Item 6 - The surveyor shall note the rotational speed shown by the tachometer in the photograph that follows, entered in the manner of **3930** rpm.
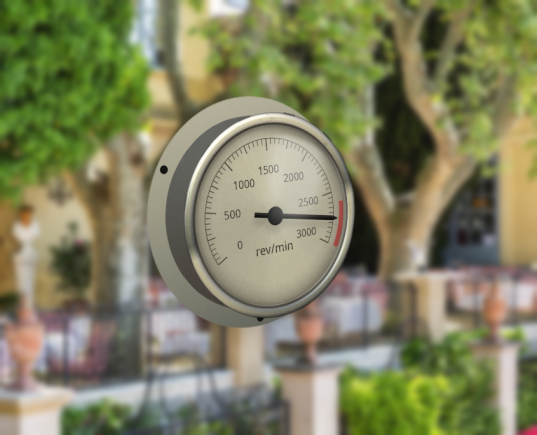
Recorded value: **2750** rpm
